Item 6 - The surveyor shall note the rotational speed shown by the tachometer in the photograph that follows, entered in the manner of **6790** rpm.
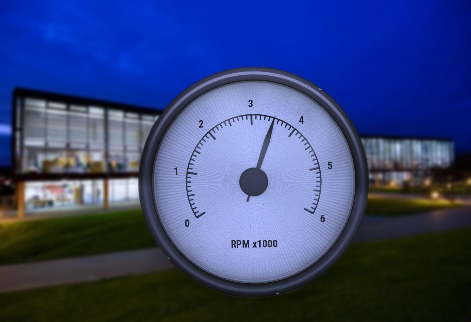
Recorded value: **3500** rpm
